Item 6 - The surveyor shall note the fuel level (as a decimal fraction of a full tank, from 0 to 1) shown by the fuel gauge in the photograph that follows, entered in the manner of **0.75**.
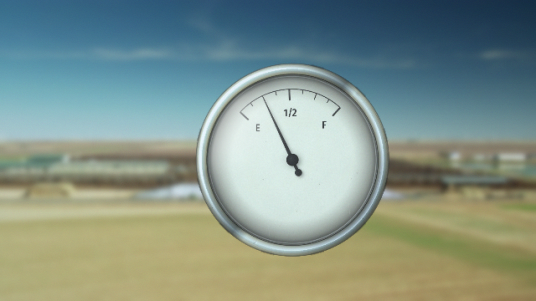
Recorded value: **0.25**
